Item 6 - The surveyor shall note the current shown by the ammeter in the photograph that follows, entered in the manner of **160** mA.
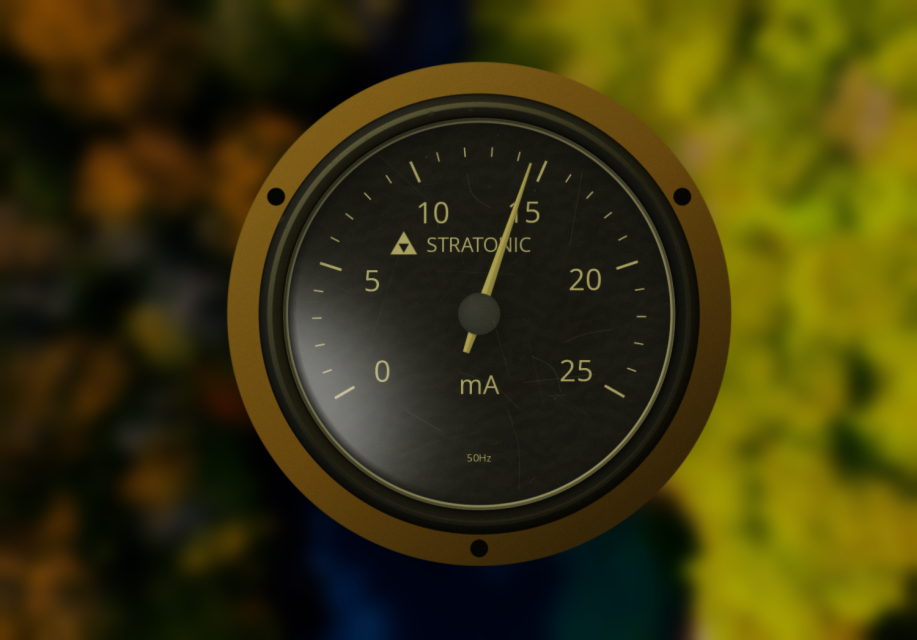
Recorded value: **14.5** mA
